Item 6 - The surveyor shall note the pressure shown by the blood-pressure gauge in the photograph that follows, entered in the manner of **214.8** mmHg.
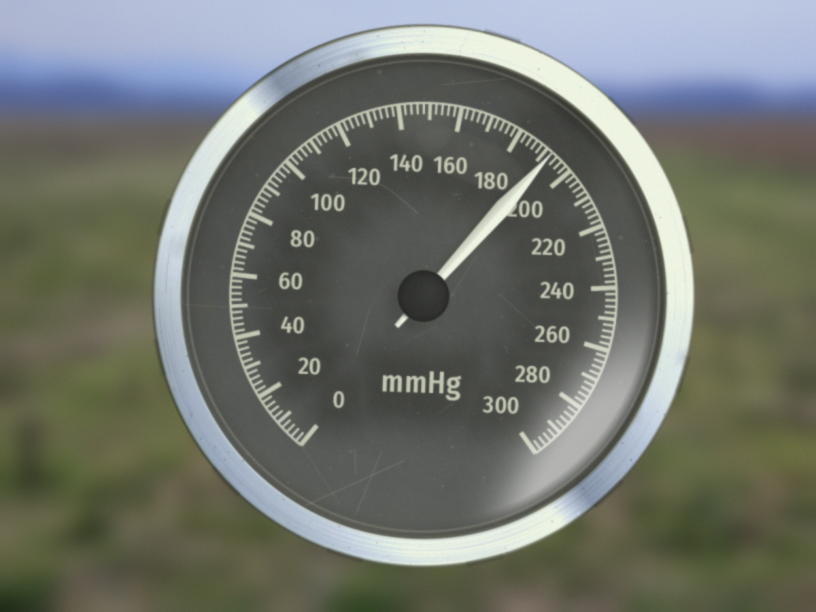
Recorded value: **192** mmHg
